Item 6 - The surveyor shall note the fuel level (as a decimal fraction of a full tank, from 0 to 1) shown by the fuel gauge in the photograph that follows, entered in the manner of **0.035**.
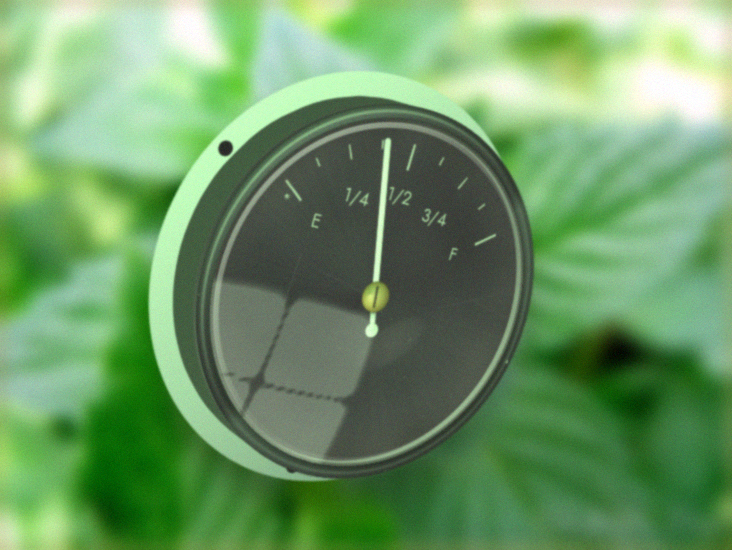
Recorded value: **0.375**
